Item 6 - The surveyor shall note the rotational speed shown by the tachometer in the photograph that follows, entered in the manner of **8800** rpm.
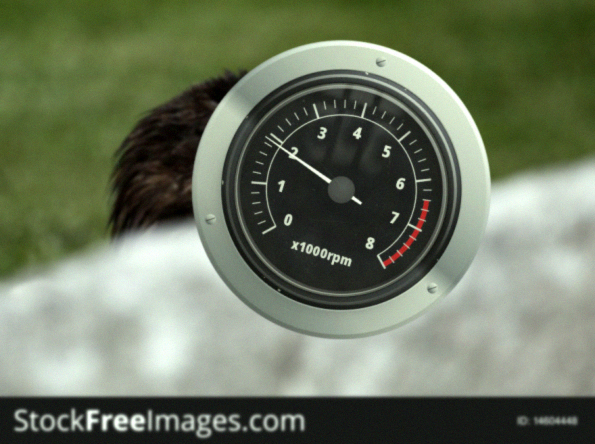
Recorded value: **1900** rpm
